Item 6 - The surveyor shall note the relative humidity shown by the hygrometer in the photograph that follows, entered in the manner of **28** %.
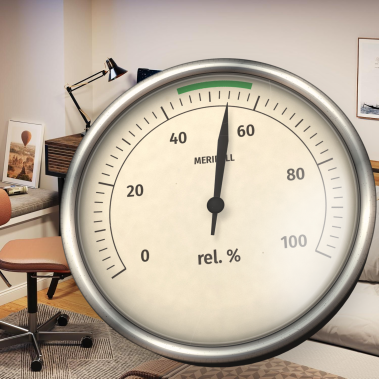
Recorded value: **54** %
